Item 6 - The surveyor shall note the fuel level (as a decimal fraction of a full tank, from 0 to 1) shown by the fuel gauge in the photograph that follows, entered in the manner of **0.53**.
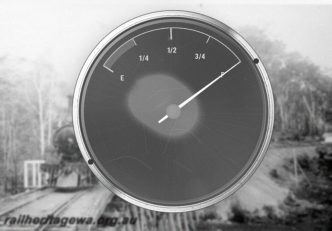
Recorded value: **1**
